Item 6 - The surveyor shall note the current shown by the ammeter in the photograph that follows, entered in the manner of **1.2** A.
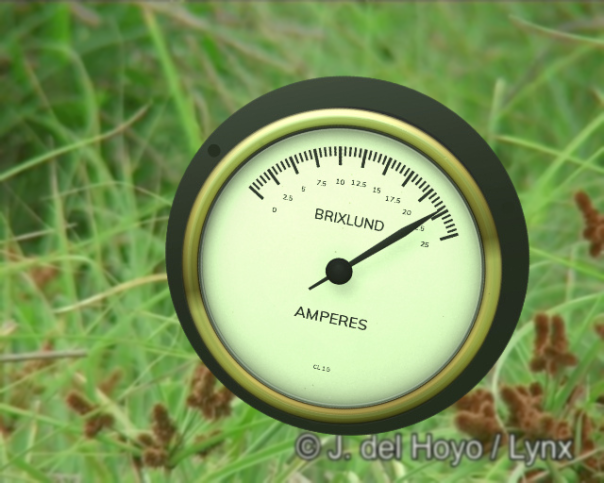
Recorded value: **22** A
